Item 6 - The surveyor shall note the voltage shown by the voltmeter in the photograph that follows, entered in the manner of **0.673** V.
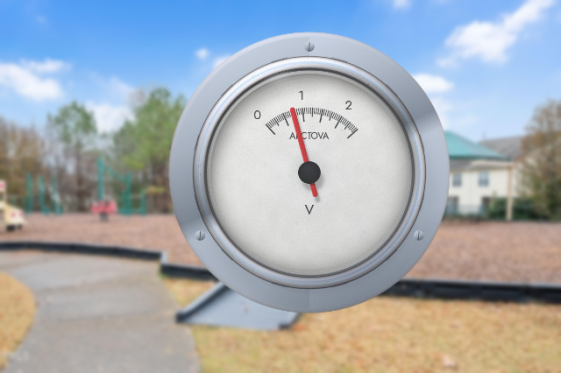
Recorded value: **0.75** V
